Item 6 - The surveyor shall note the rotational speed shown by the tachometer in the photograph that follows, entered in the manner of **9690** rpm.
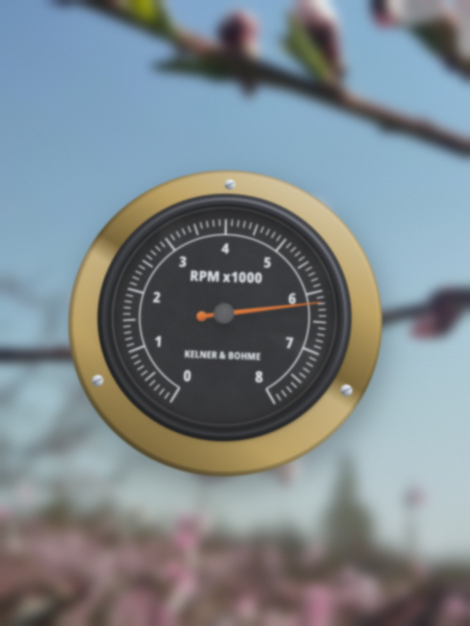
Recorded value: **6200** rpm
